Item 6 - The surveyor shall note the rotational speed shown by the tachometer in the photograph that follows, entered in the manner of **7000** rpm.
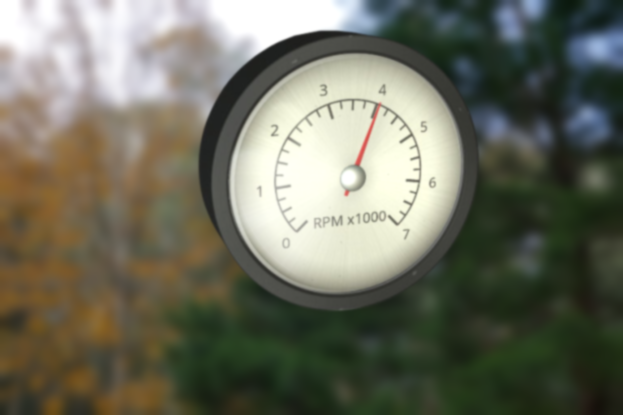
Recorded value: **4000** rpm
